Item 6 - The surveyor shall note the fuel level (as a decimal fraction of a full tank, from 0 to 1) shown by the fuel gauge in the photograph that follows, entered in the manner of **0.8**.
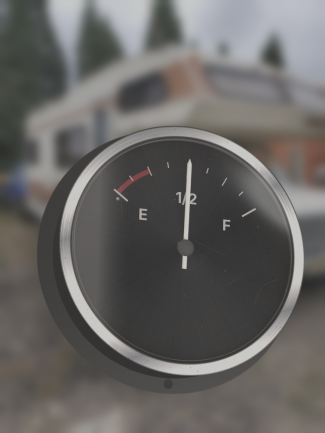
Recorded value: **0.5**
